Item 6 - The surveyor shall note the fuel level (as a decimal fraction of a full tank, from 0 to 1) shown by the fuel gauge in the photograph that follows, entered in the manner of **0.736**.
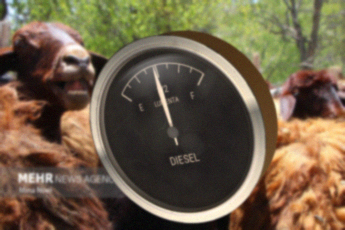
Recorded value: **0.5**
